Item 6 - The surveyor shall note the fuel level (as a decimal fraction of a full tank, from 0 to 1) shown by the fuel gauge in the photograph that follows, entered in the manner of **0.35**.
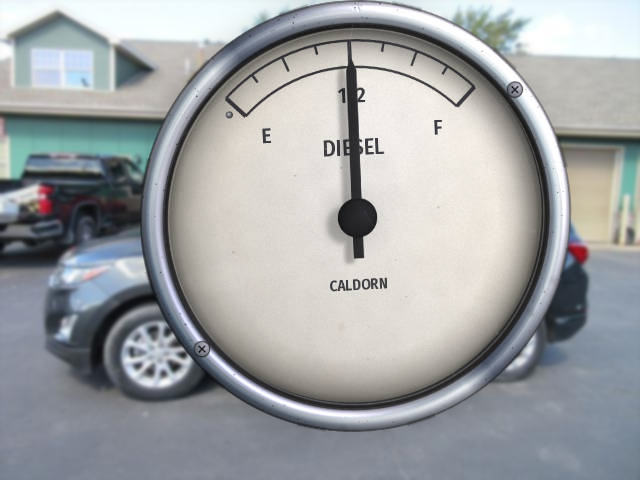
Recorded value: **0.5**
